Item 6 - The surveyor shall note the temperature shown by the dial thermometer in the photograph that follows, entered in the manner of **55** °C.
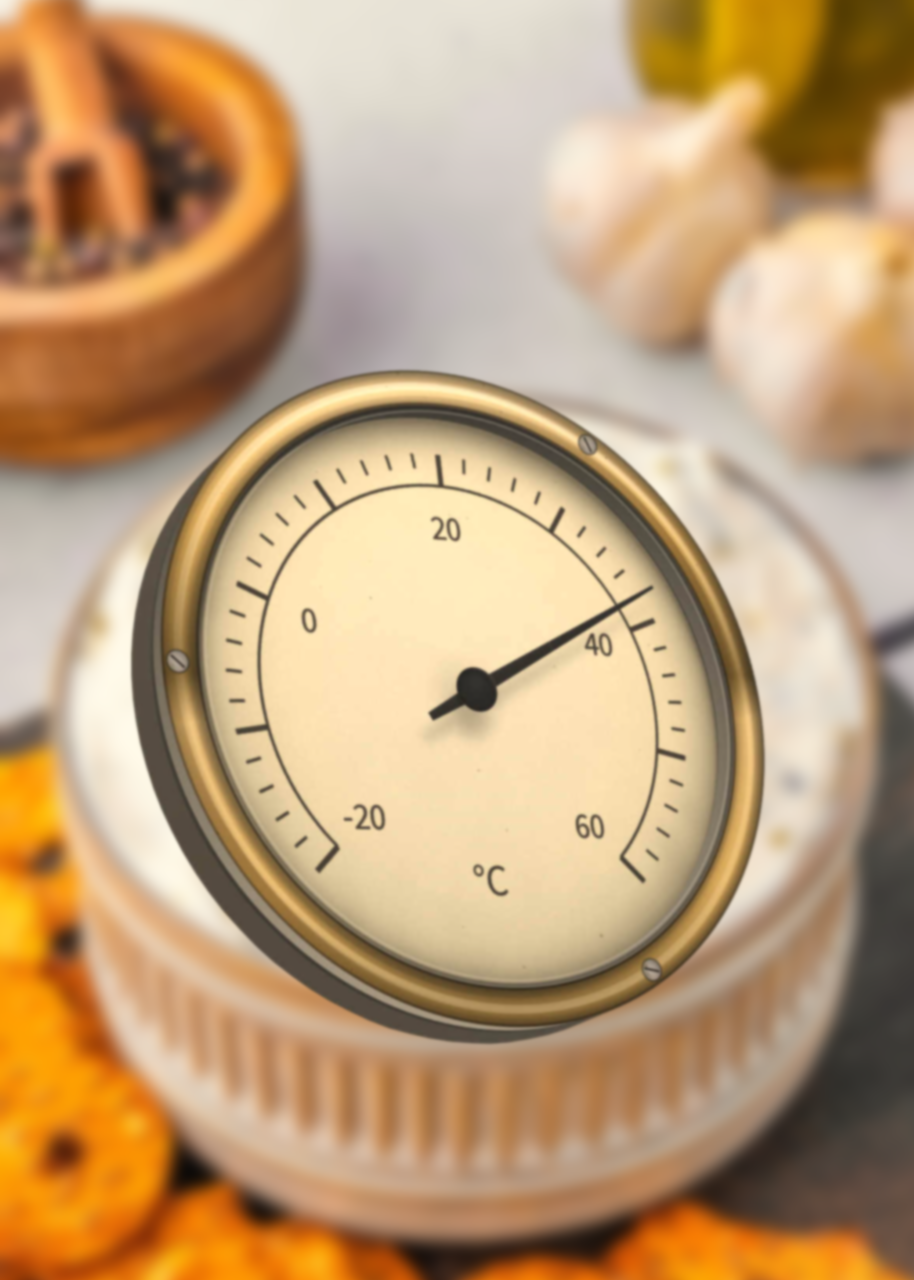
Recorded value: **38** °C
